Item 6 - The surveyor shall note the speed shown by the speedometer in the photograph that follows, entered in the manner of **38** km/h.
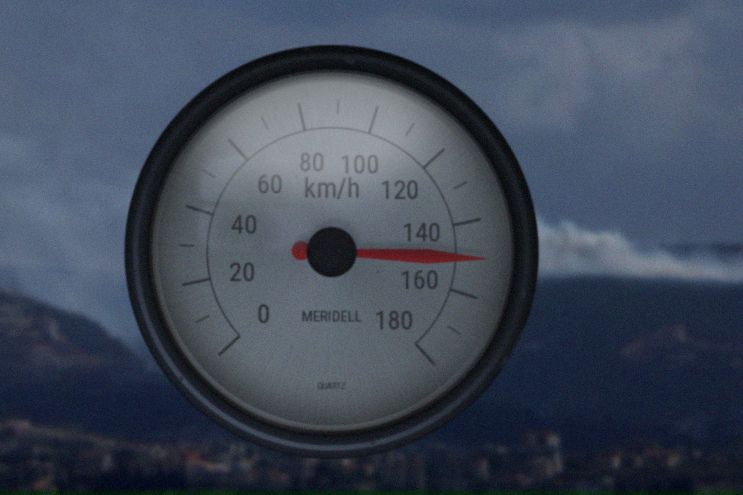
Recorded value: **150** km/h
